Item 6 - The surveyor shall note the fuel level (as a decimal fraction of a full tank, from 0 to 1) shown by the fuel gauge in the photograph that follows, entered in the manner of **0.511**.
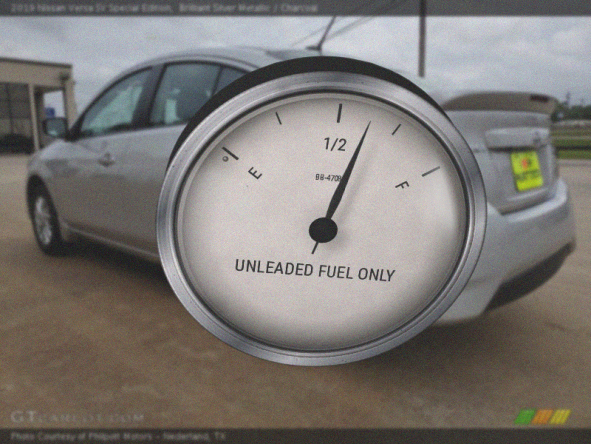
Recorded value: **0.625**
